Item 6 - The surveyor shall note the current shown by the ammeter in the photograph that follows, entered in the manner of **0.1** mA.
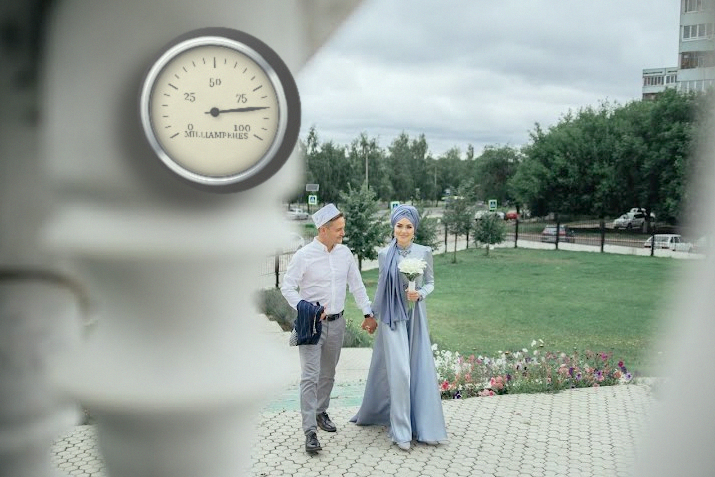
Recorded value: **85** mA
